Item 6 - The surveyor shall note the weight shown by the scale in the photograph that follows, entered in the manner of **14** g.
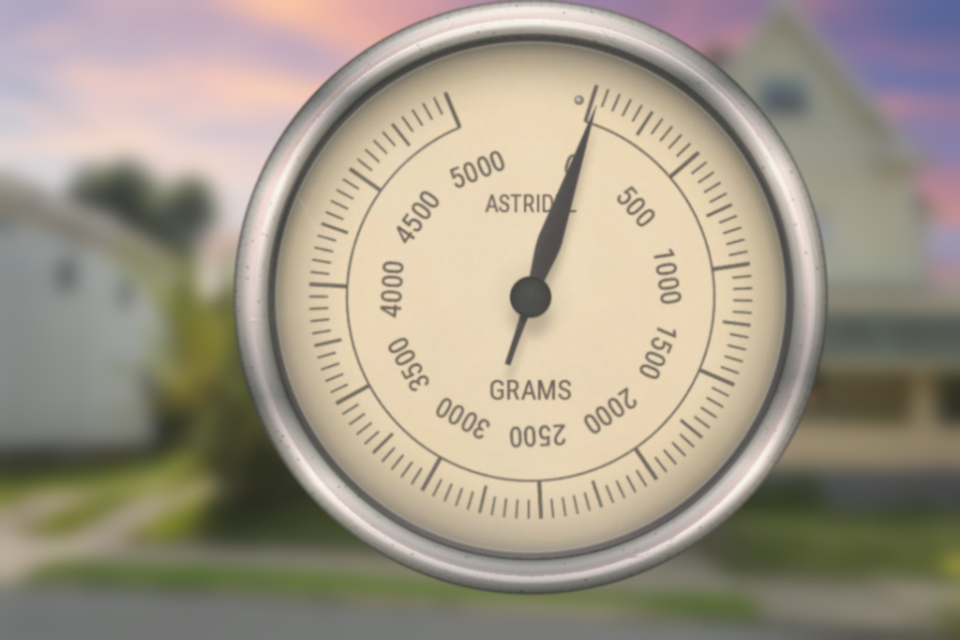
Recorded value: **25** g
